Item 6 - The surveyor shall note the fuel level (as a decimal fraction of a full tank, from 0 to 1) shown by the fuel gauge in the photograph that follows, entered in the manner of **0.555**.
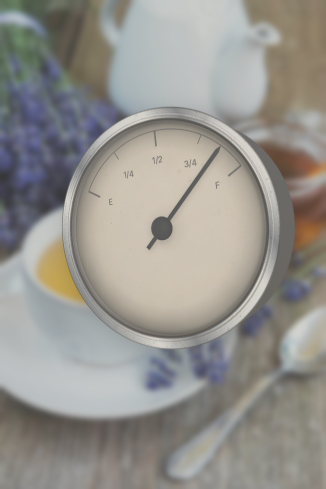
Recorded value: **0.875**
